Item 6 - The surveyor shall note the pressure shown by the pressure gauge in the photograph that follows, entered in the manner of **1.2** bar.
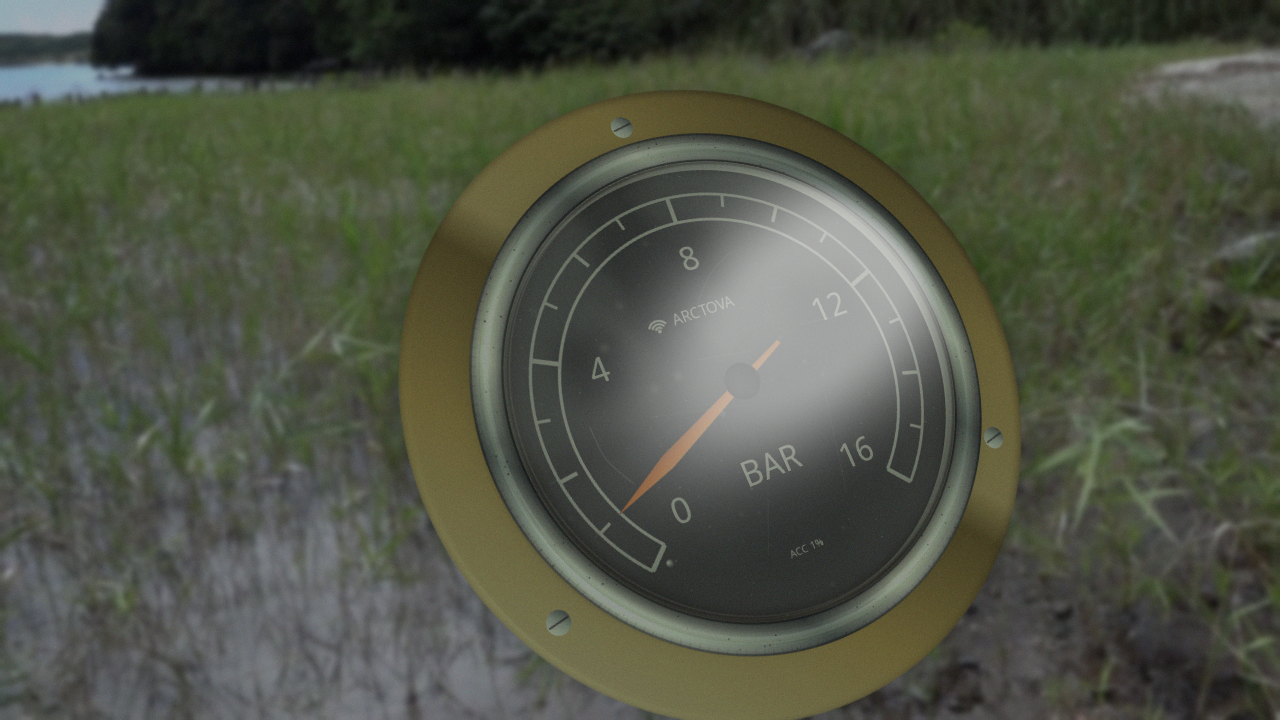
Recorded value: **1** bar
